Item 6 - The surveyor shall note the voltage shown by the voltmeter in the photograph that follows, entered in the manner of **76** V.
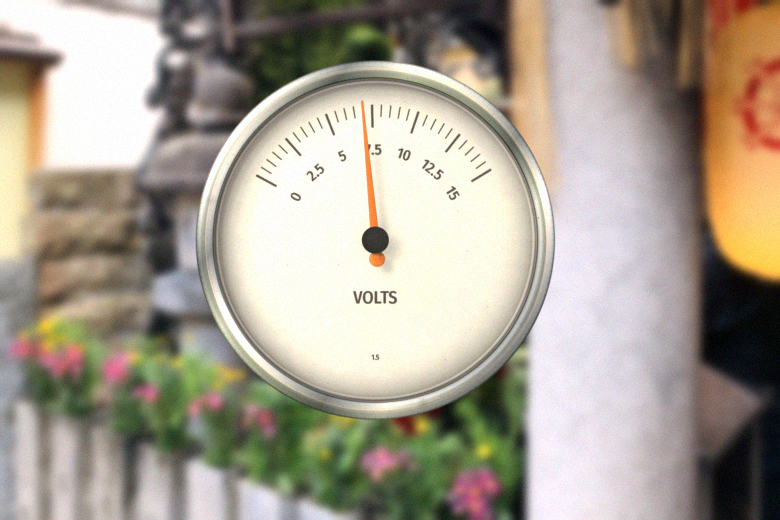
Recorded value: **7** V
